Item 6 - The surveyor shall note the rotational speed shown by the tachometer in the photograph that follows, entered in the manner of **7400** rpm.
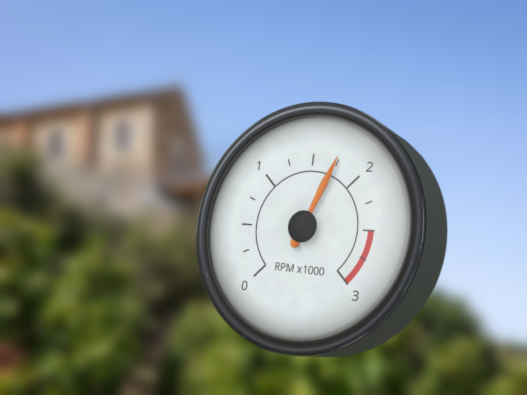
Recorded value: **1750** rpm
